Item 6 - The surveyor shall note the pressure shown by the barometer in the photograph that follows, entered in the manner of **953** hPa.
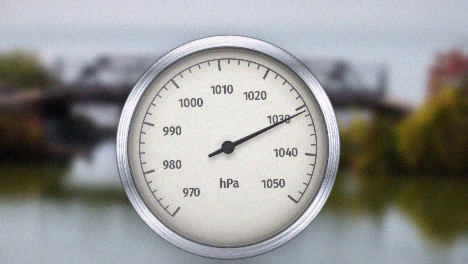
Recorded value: **1031** hPa
